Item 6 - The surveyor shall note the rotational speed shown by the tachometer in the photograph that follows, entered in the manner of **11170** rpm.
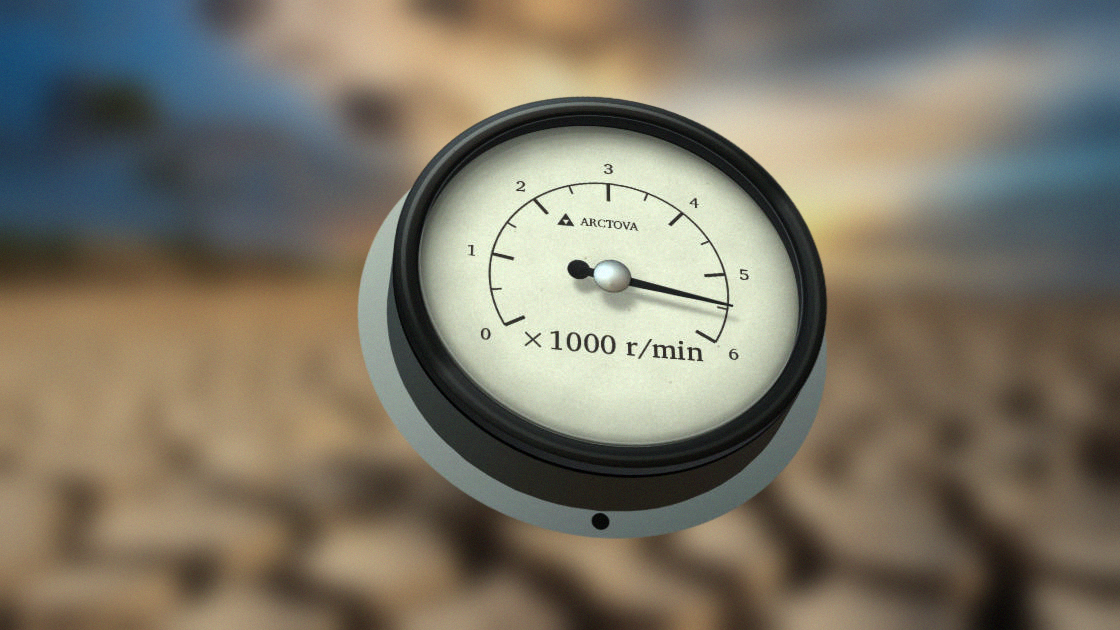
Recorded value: **5500** rpm
